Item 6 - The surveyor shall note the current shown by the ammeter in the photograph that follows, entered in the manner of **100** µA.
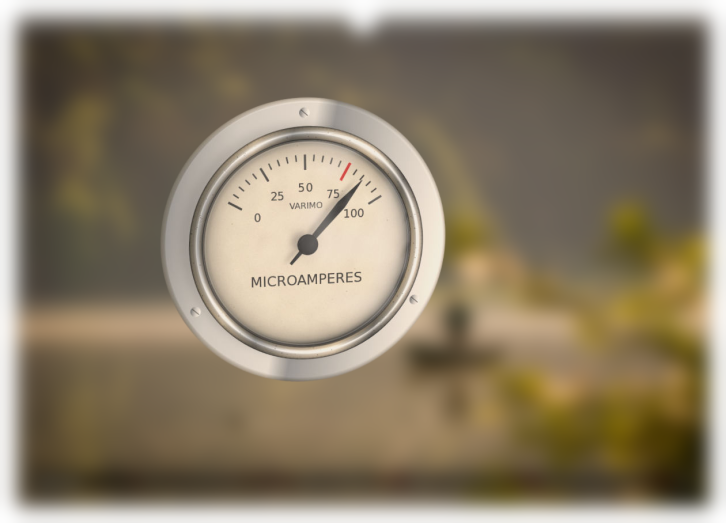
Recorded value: **85** µA
